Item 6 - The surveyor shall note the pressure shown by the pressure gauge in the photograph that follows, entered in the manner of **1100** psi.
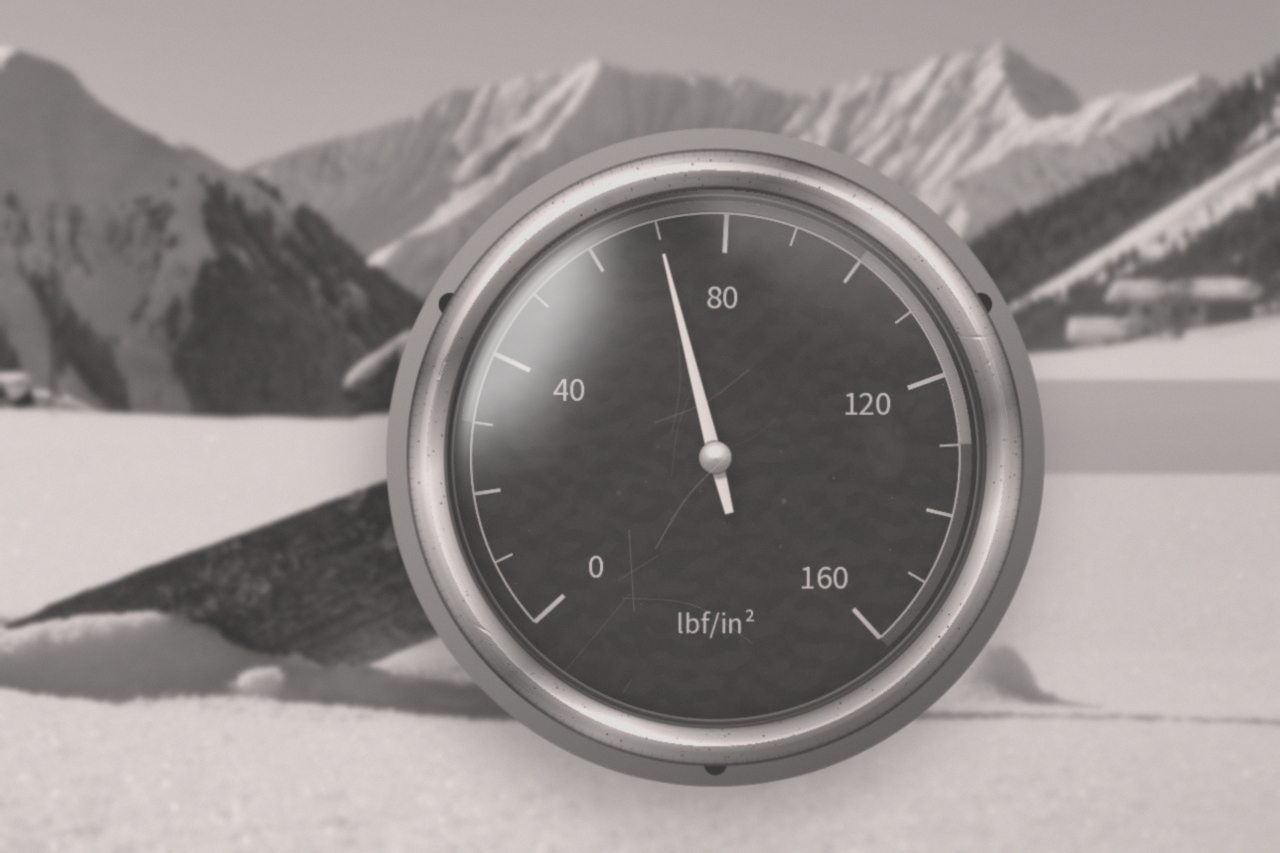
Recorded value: **70** psi
